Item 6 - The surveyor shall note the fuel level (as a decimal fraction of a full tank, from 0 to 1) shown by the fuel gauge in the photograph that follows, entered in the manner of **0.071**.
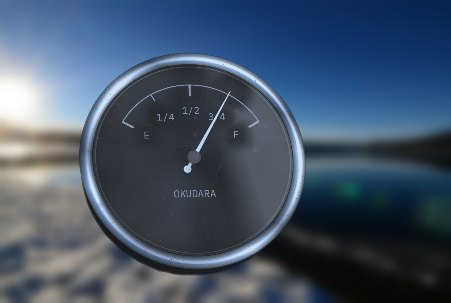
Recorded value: **0.75**
